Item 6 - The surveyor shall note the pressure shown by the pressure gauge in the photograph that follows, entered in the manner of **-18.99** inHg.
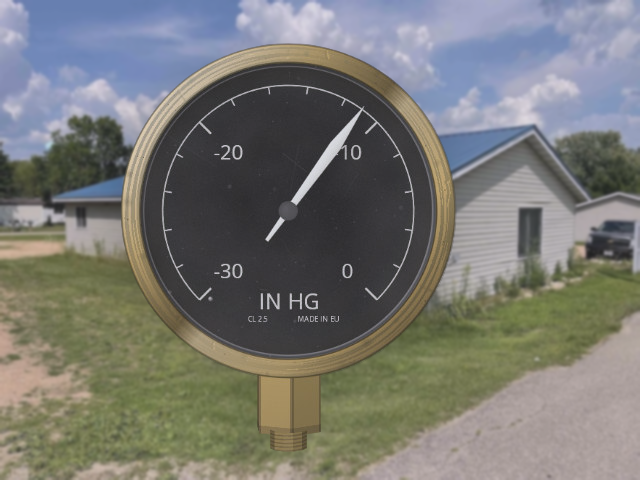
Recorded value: **-11** inHg
